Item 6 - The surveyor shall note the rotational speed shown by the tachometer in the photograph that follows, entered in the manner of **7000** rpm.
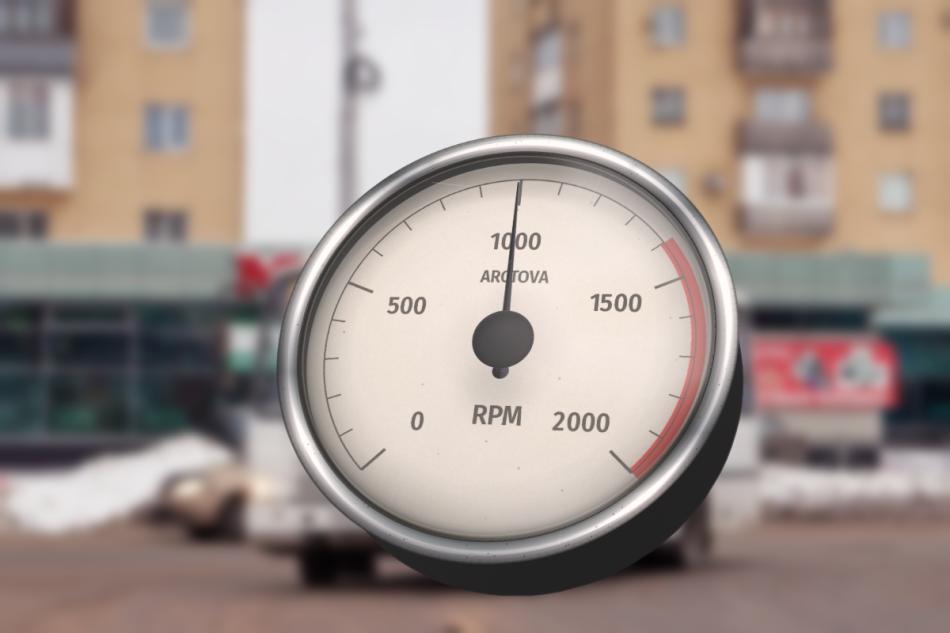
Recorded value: **1000** rpm
